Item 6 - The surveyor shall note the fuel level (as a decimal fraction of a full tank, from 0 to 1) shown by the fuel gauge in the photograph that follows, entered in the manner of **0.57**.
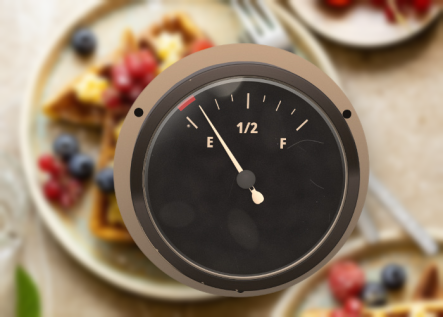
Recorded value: **0.125**
